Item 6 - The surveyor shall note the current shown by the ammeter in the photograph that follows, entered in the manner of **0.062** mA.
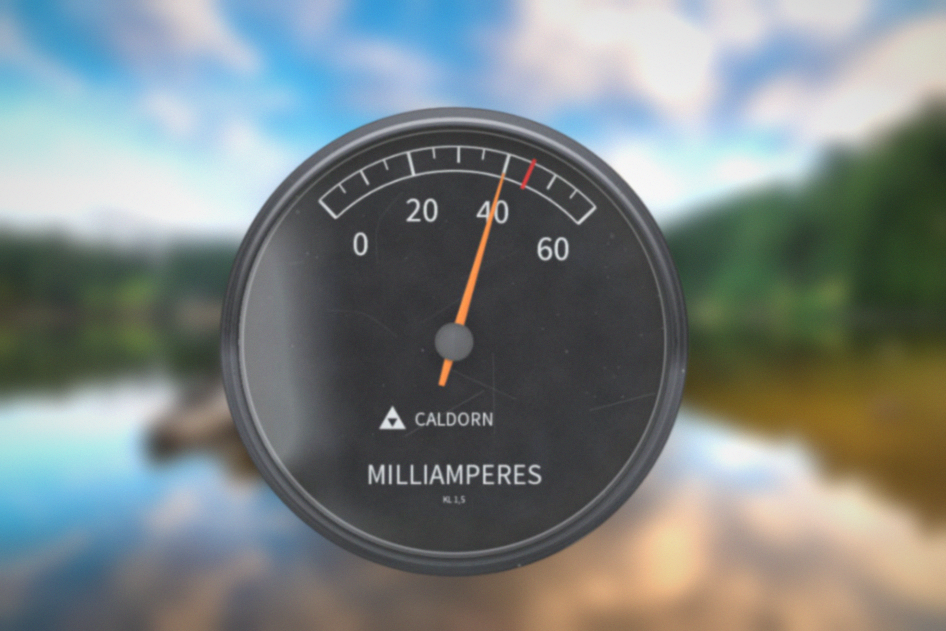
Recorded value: **40** mA
